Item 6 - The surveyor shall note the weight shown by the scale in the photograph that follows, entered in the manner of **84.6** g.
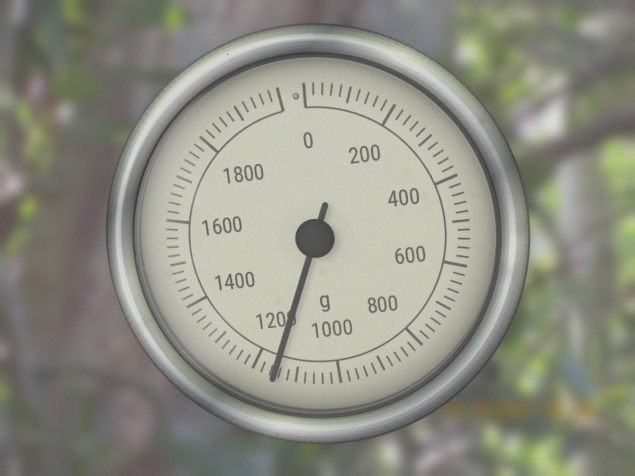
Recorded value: **1150** g
